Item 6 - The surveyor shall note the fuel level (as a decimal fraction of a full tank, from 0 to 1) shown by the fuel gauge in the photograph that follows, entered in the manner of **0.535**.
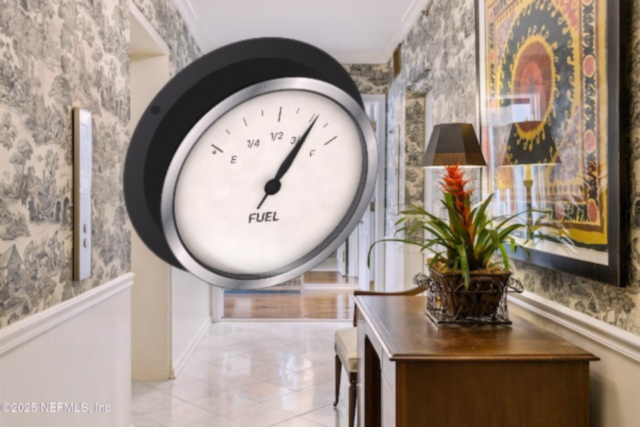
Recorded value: **0.75**
